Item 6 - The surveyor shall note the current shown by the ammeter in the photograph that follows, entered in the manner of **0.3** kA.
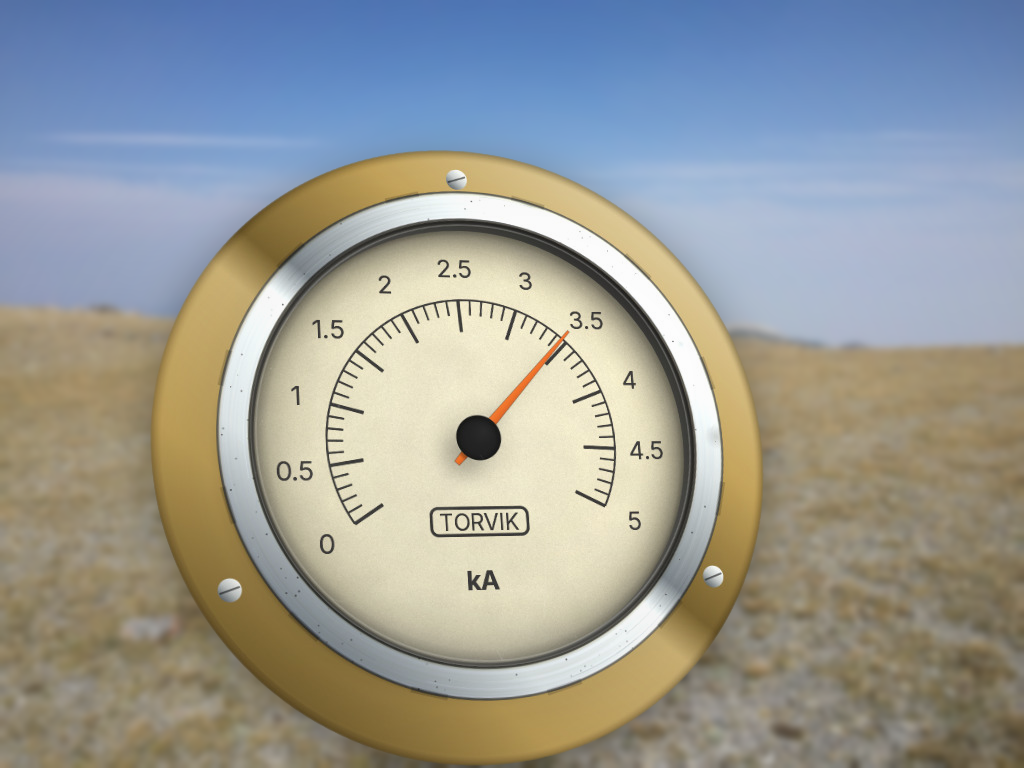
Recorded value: **3.45** kA
